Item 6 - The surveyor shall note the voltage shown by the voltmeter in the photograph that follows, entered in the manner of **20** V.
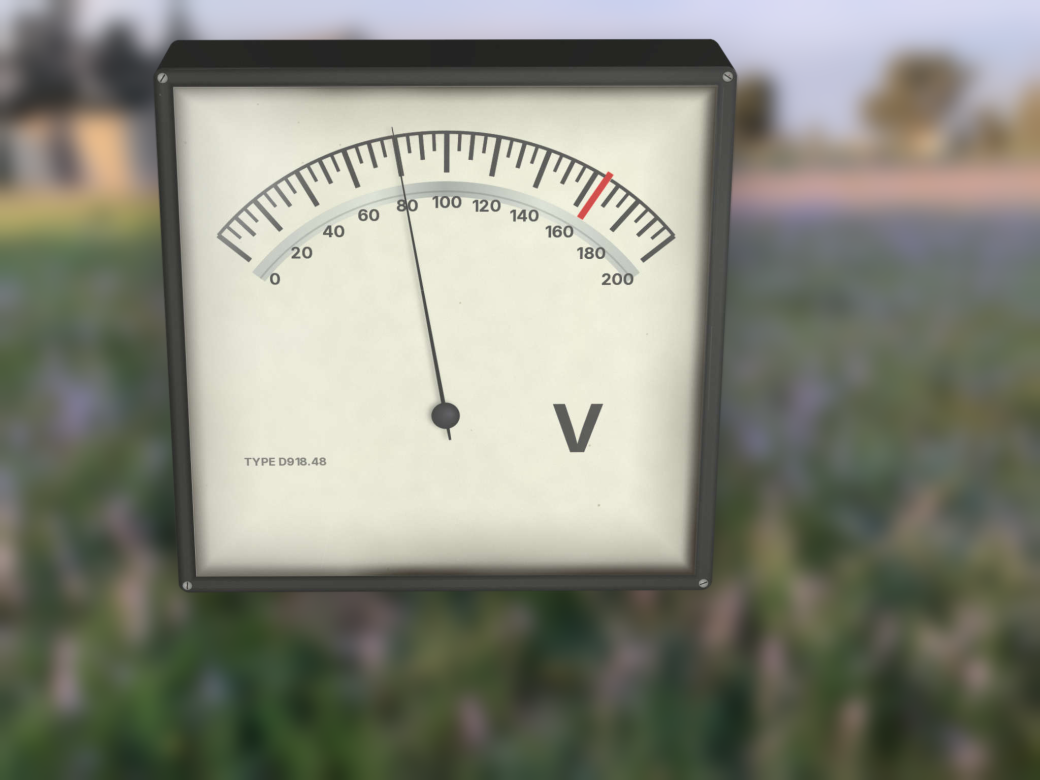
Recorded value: **80** V
